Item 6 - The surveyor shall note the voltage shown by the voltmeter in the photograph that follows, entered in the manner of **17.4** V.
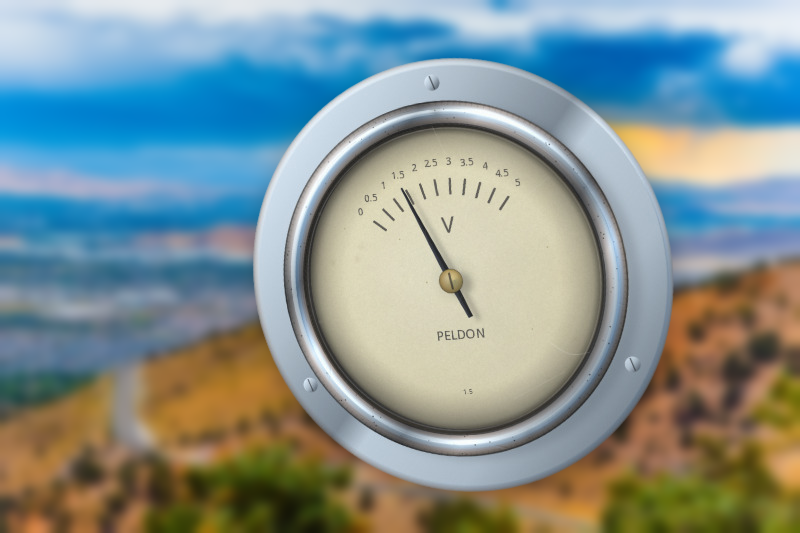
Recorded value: **1.5** V
